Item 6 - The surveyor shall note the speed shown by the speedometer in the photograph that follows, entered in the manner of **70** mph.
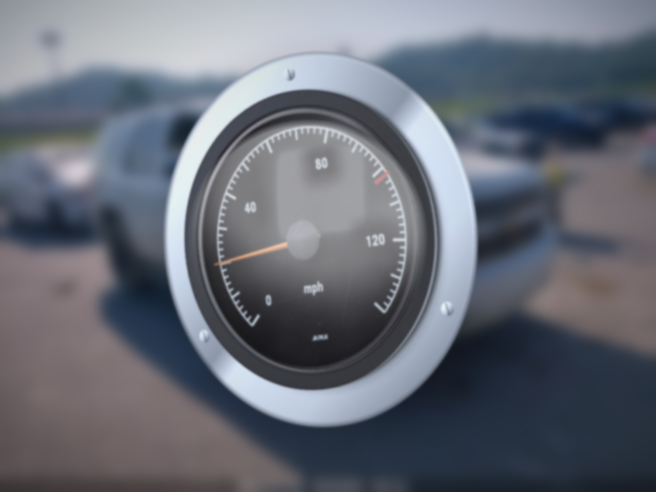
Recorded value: **20** mph
